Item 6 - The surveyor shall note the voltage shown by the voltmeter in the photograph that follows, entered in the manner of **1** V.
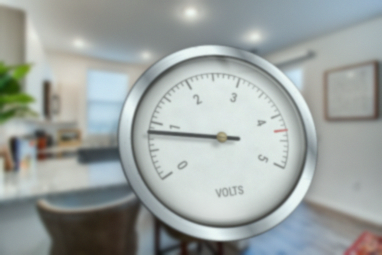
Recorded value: **0.8** V
